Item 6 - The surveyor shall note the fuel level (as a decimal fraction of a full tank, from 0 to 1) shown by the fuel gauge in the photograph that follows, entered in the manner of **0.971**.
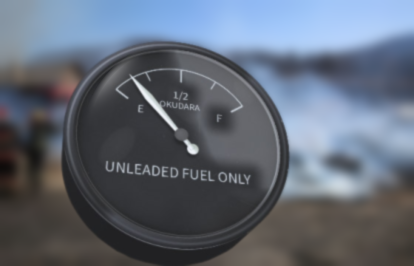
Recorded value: **0.125**
